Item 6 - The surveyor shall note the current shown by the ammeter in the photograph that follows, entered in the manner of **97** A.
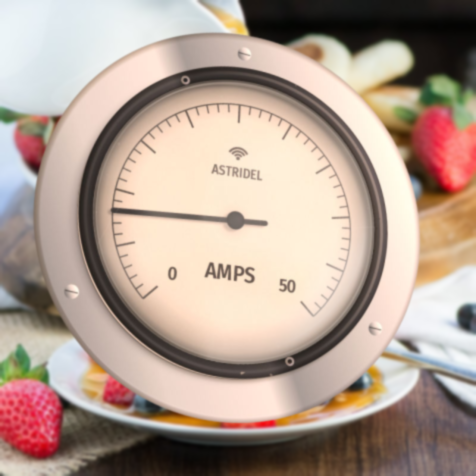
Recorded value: **8** A
